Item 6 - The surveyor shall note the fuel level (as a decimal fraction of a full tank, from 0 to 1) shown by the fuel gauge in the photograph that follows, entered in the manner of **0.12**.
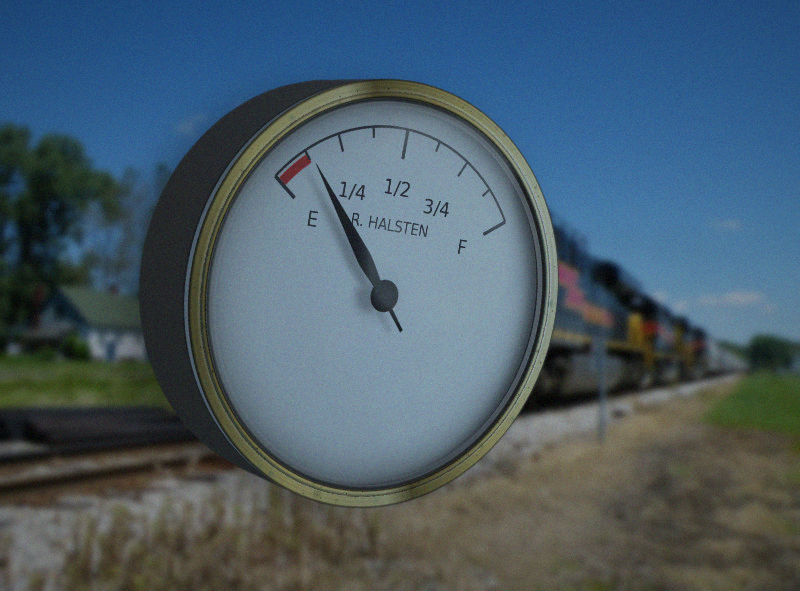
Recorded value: **0.125**
